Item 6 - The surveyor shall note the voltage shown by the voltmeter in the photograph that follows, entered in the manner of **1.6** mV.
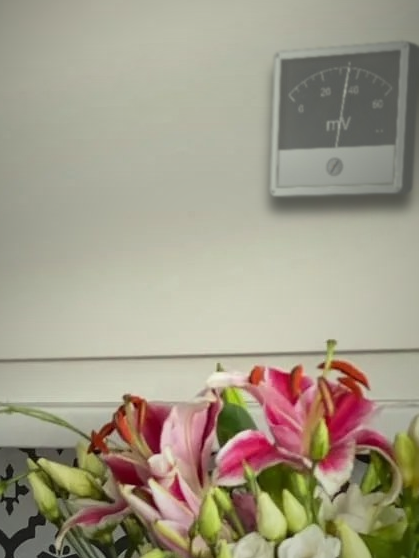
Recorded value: **35** mV
